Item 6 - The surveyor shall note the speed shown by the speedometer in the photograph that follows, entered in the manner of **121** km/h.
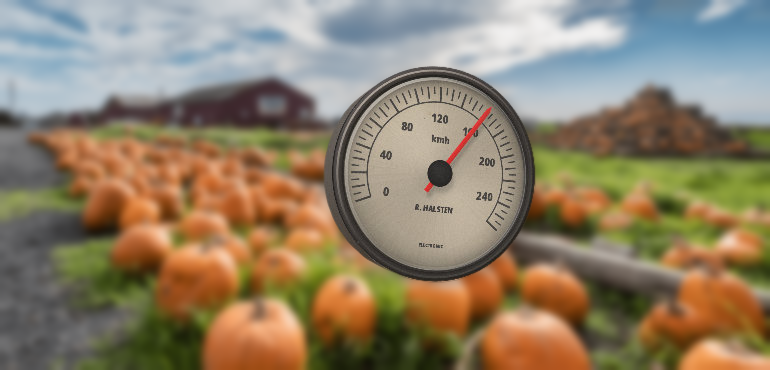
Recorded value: **160** km/h
